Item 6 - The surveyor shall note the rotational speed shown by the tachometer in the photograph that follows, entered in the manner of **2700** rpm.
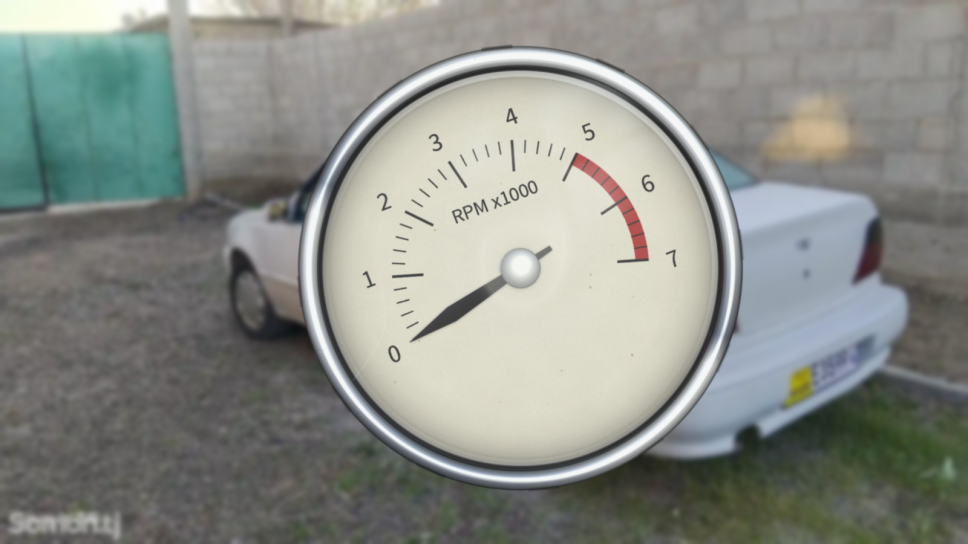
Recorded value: **0** rpm
